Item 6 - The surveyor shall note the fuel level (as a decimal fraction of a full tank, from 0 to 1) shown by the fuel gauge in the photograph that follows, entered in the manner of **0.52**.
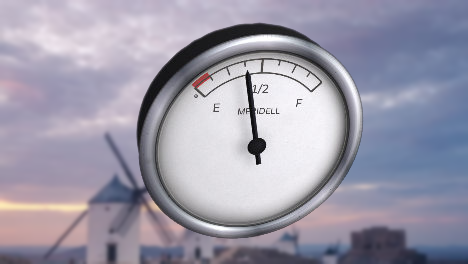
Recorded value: **0.375**
